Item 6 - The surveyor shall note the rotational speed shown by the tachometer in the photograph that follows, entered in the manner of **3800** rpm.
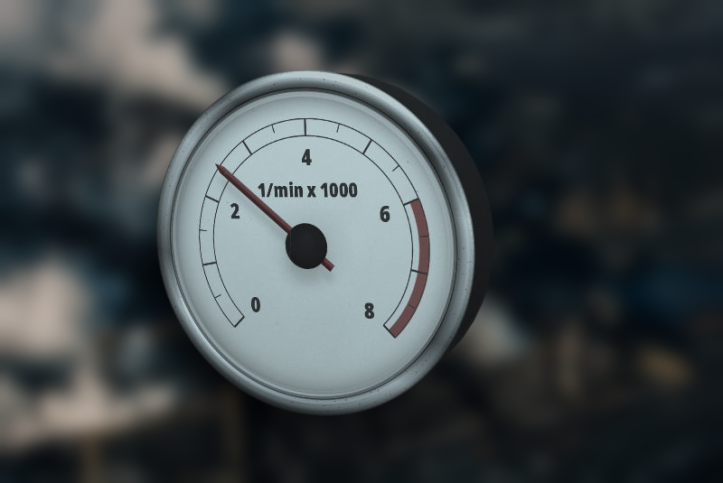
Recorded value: **2500** rpm
